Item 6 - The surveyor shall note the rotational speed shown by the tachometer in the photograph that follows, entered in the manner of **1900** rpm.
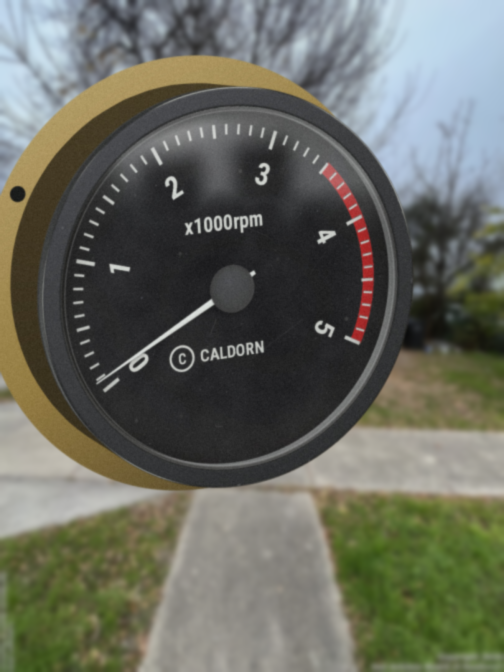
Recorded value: **100** rpm
